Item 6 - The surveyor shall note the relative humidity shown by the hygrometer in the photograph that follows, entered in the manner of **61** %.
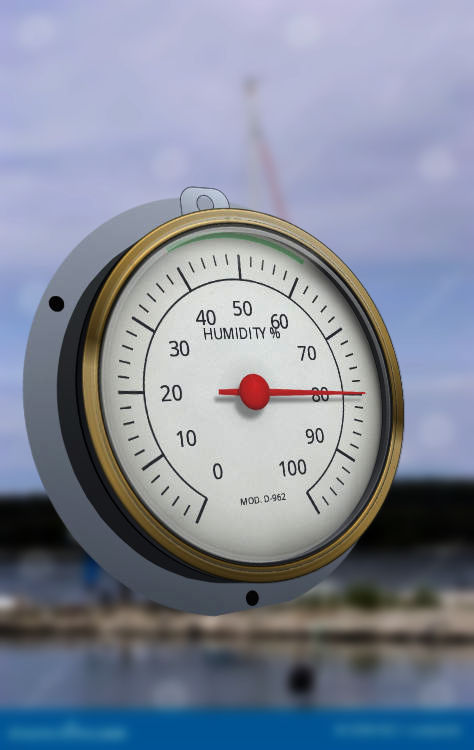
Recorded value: **80** %
